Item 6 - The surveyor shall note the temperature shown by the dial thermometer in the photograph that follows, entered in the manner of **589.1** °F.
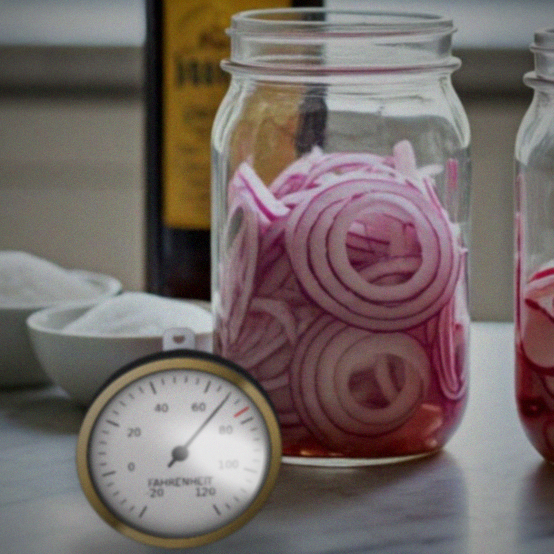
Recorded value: **68** °F
